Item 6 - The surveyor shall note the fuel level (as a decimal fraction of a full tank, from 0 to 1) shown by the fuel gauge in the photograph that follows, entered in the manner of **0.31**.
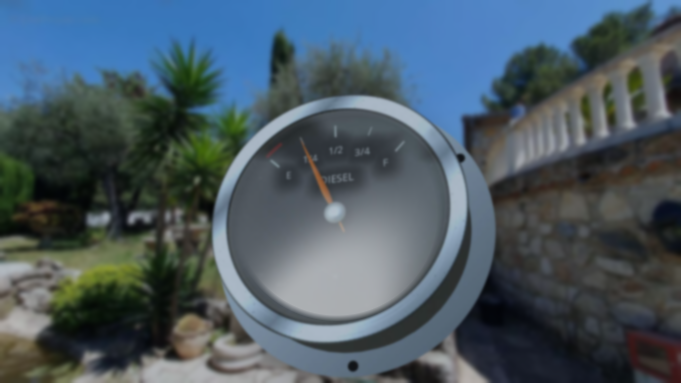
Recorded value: **0.25**
